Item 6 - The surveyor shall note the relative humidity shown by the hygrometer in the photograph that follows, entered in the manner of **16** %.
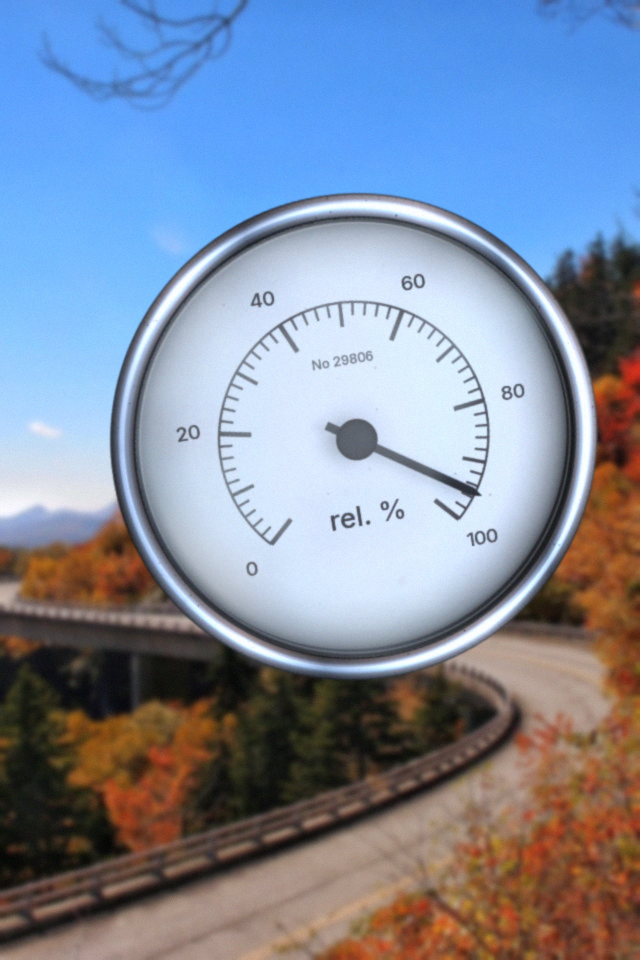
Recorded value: **95** %
